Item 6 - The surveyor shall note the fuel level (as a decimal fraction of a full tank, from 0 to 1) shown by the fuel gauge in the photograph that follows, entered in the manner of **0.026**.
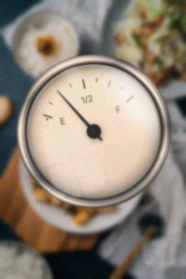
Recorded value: **0.25**
